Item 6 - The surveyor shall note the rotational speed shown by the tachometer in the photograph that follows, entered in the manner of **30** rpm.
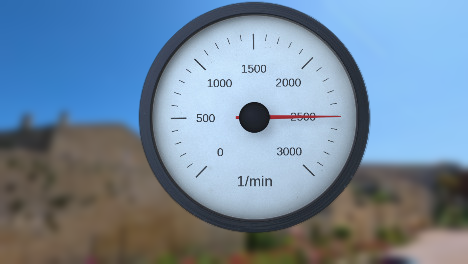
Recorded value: **2500** rpm
